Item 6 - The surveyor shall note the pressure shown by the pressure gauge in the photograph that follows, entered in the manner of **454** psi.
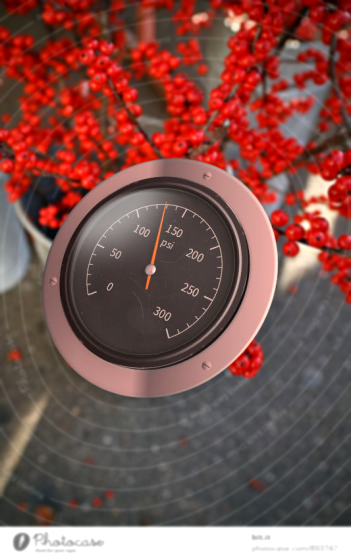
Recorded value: **130** psi
